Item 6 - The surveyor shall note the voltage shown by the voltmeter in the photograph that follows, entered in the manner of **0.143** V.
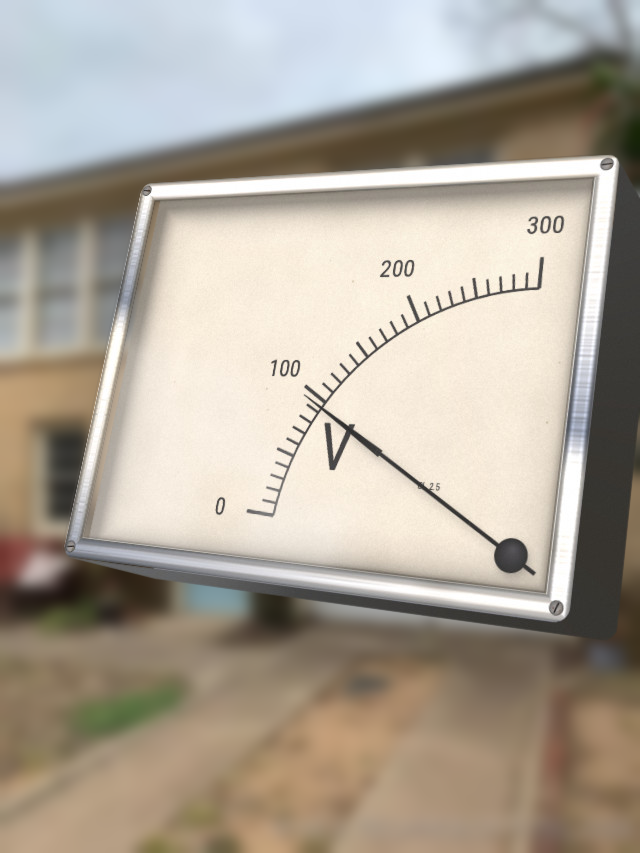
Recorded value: **95** V
